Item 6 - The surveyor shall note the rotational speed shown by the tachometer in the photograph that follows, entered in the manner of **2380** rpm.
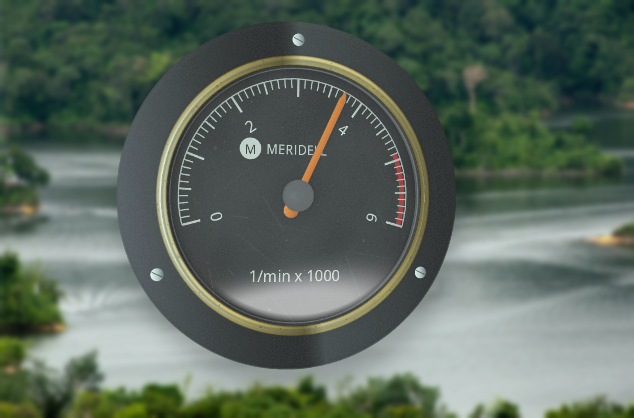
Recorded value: **3700** rpm
